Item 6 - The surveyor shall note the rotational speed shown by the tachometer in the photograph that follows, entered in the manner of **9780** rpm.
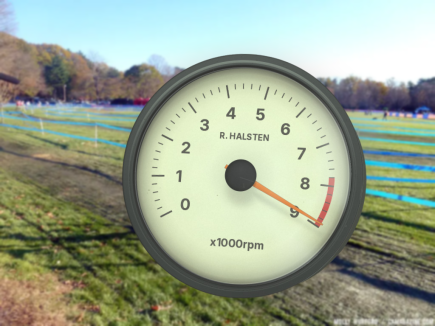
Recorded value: **8900** rpm
